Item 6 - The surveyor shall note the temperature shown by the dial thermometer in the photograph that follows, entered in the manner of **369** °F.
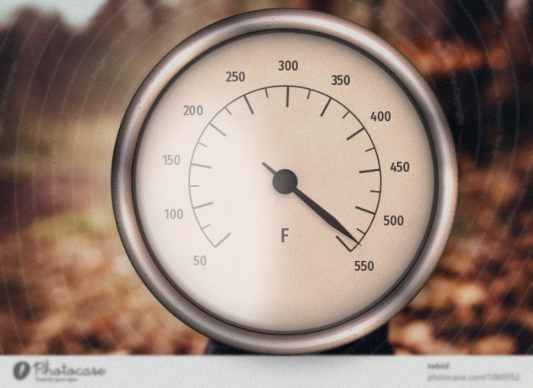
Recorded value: **537.5** °F
